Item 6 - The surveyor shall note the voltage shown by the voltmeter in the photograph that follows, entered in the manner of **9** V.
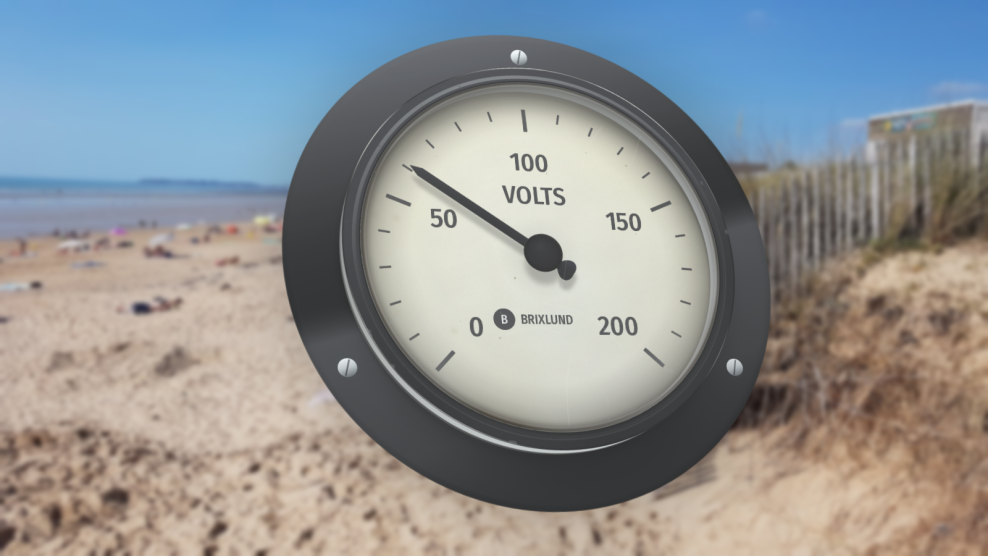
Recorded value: **60** V
